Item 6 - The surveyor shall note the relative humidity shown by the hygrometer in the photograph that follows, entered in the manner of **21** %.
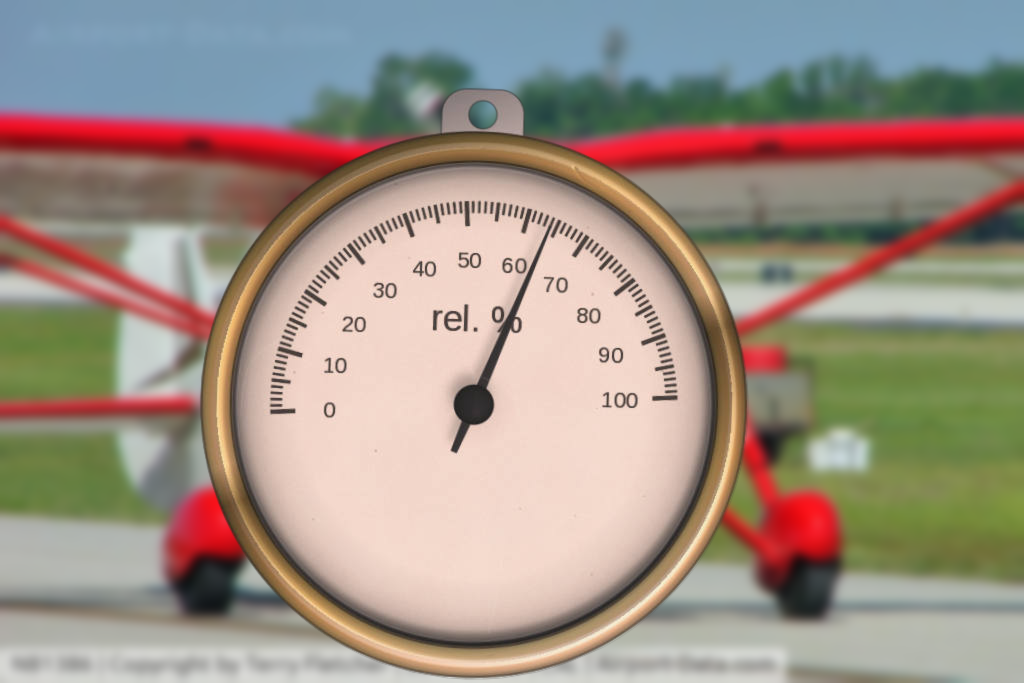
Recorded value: **64** %
